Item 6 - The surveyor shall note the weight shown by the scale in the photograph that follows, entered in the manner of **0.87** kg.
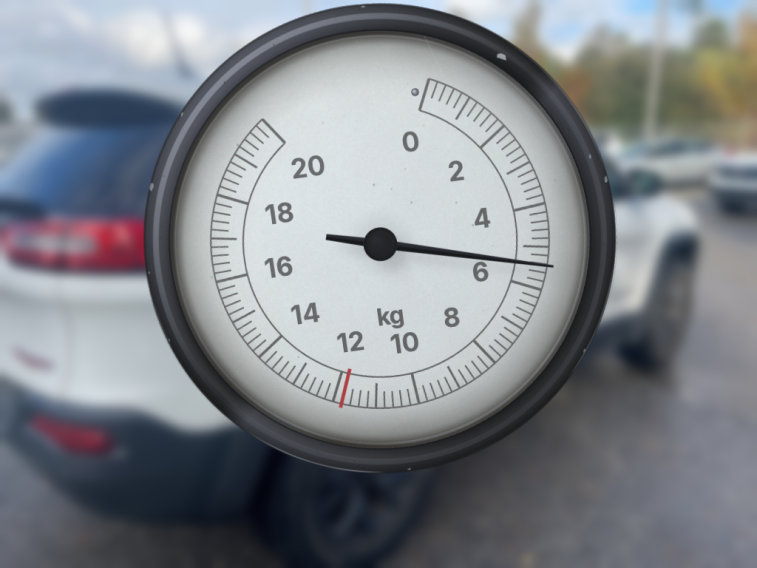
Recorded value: **5.4** kg
